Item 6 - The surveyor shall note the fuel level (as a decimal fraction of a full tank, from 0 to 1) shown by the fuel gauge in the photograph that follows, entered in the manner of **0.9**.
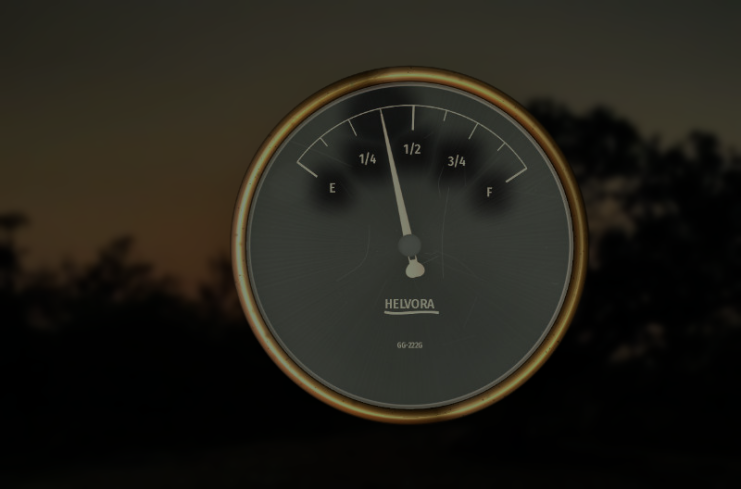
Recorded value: **0.375**
